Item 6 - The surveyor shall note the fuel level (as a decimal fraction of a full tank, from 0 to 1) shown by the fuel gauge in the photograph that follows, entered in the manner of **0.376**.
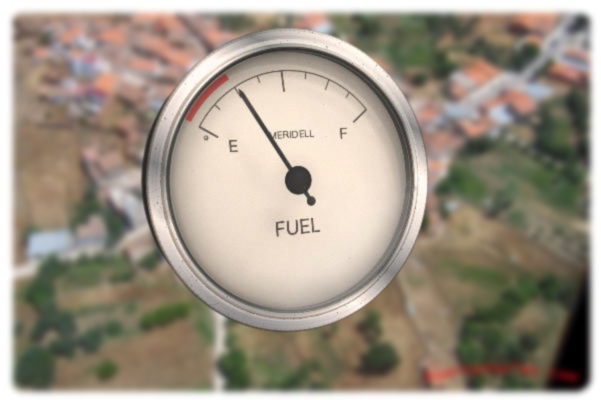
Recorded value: **0.25**
